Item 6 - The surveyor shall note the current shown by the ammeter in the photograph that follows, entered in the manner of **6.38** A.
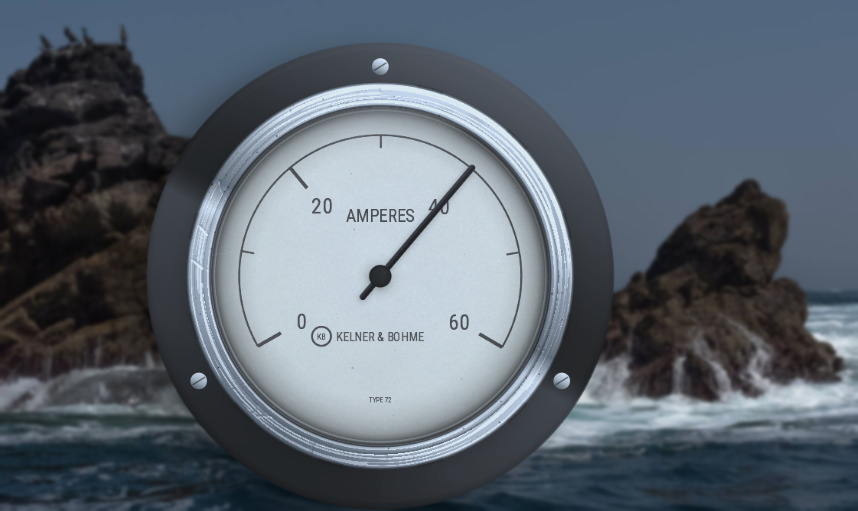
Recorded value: **40** A
